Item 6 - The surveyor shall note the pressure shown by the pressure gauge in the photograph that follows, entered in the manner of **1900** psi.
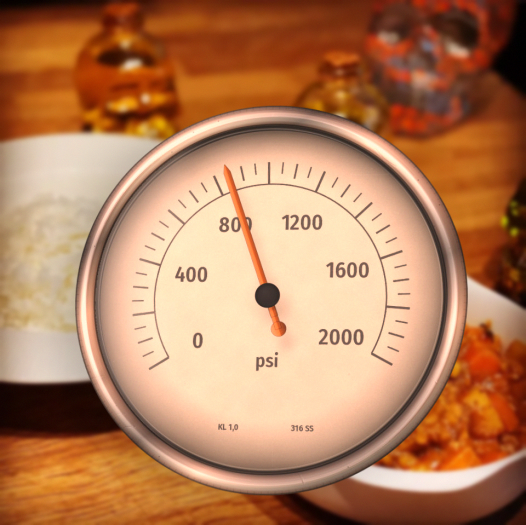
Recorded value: **850** psi
